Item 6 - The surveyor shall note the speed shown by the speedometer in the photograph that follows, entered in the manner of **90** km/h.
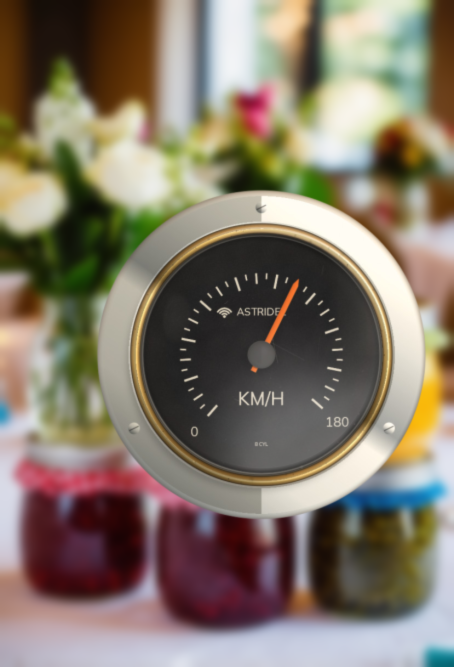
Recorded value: **110** km/h
